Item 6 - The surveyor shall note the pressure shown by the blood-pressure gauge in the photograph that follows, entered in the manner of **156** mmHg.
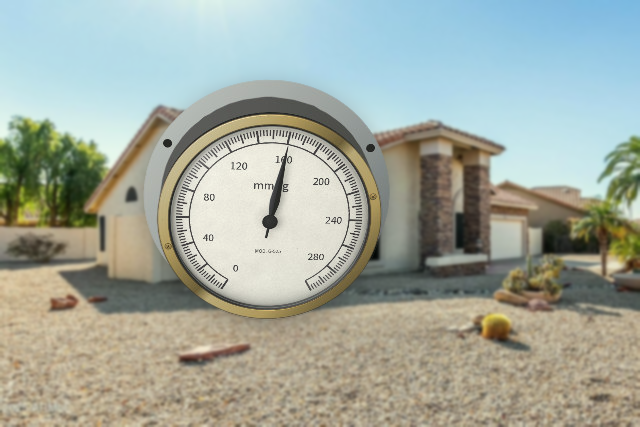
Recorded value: **160** mmHg
